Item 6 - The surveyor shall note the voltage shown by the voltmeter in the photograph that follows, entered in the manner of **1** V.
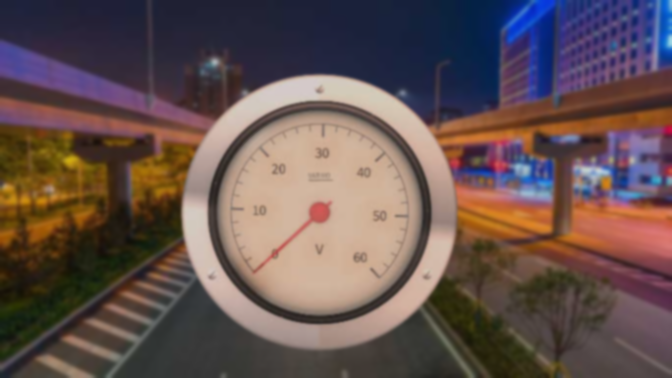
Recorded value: **0** V
